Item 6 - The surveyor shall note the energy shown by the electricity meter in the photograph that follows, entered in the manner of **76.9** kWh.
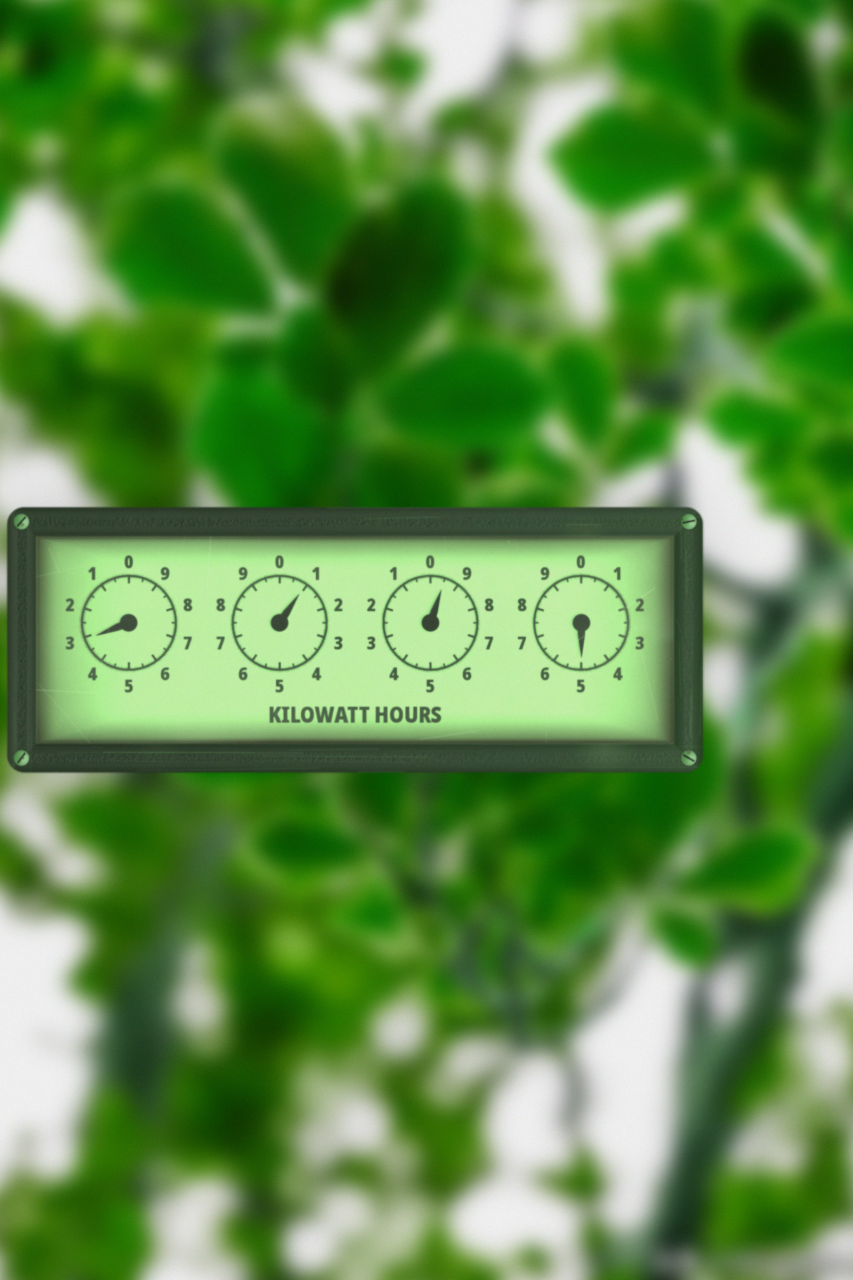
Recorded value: **3095** kWh
